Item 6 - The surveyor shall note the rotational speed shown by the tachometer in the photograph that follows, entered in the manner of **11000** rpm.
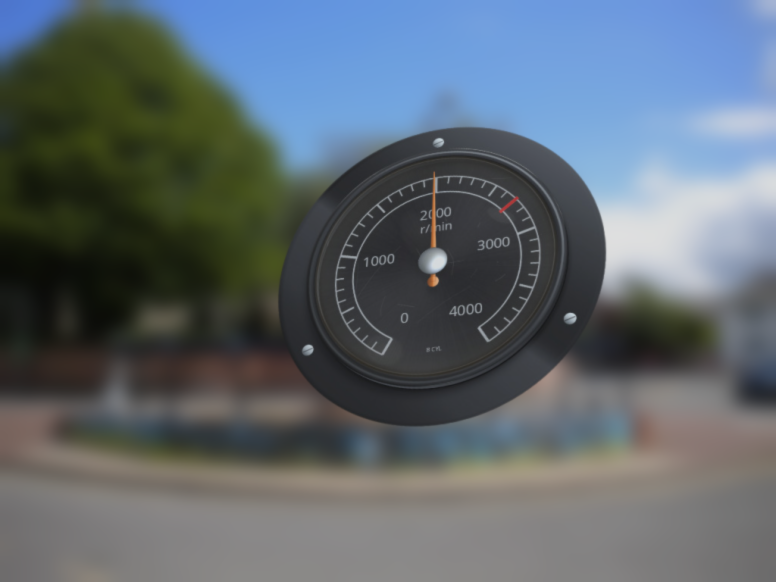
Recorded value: **2000** rpm
